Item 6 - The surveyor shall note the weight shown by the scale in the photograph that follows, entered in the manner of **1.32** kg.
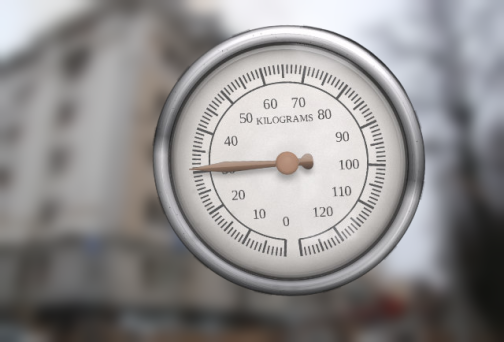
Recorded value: **31** kg
